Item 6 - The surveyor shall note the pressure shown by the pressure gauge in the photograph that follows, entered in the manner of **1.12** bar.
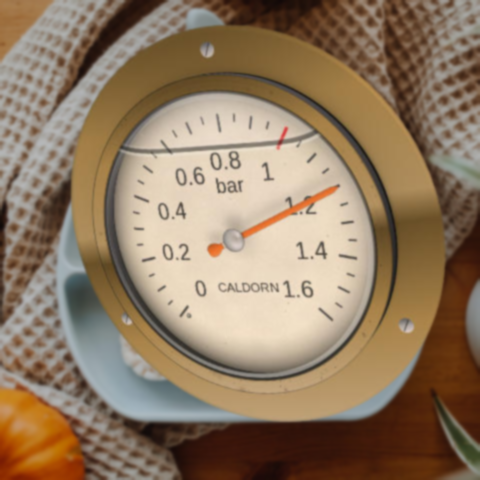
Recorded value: **1.2** bar
